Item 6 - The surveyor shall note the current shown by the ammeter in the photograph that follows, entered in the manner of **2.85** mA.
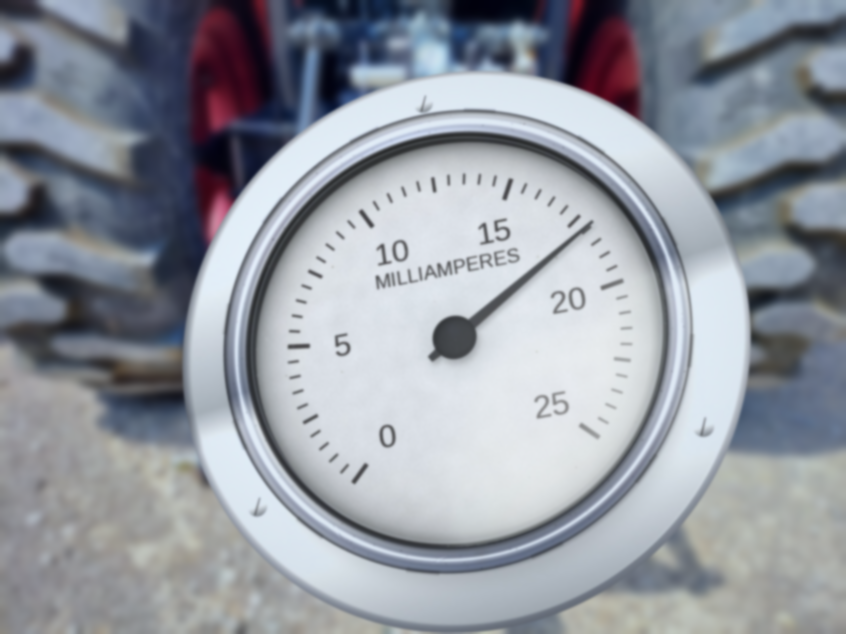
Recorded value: **18** mA
